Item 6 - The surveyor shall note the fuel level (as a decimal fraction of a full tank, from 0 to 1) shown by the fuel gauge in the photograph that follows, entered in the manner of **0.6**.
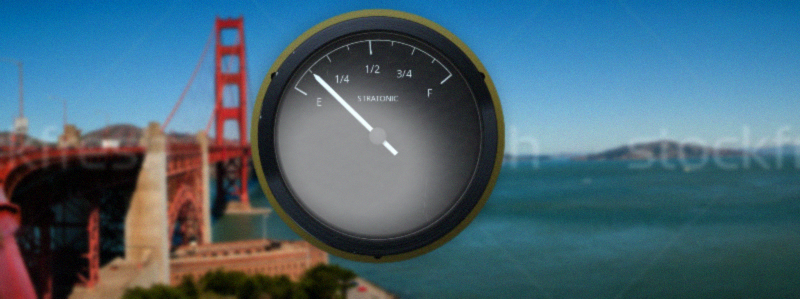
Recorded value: **0.125**
